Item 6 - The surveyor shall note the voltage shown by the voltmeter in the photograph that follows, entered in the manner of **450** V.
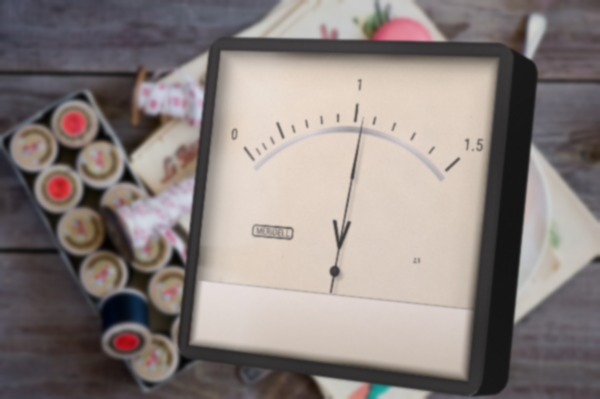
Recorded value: **1.05** V
